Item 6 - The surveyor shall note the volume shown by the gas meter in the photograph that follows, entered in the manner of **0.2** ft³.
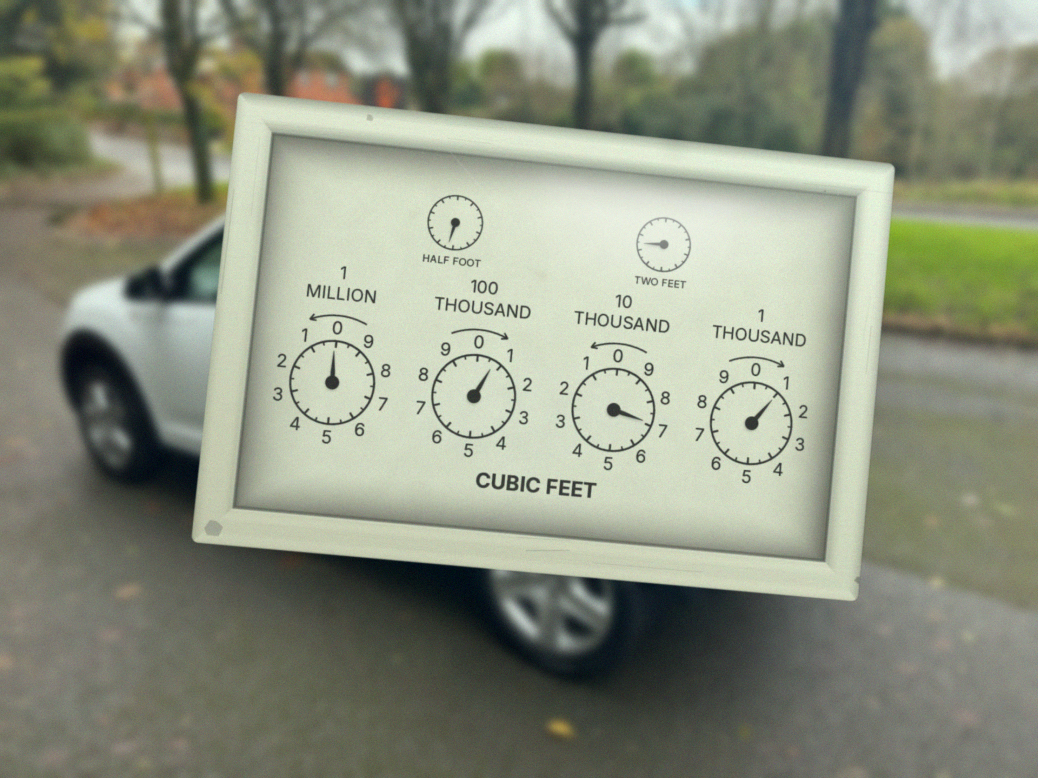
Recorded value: **7100** ft³
